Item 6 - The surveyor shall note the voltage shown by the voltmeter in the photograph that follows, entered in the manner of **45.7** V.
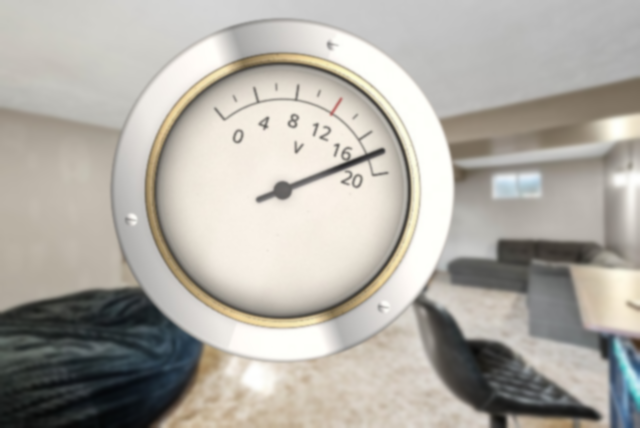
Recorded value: **18** V
